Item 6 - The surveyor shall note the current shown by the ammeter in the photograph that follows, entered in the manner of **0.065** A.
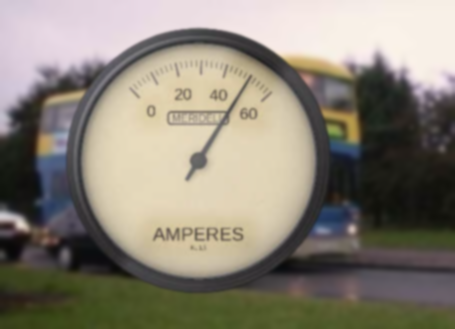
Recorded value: **50** A
